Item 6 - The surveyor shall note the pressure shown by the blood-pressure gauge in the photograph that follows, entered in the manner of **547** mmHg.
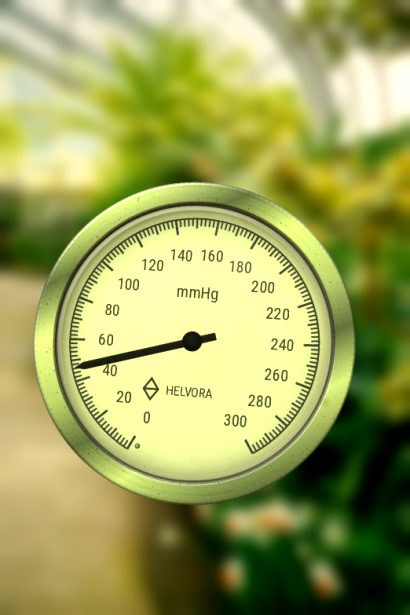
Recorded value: **46** mmHg
